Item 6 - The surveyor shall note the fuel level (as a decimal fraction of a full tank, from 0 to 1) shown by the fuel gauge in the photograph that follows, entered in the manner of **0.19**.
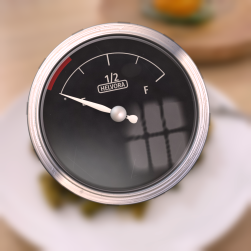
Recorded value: **0**
